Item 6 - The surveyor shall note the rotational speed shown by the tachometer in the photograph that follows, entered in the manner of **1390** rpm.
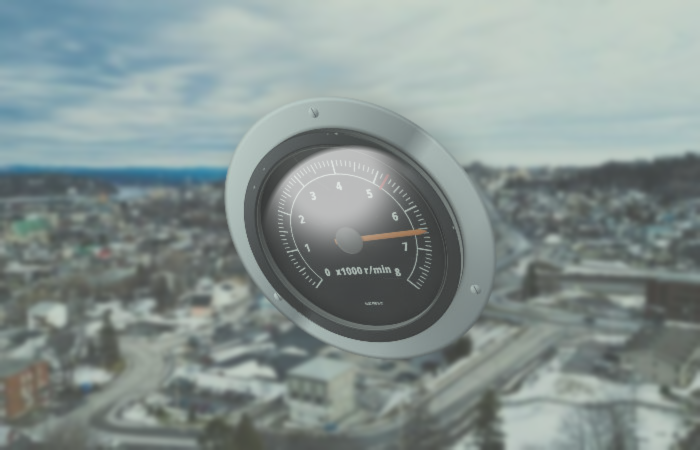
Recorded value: **6500** rpm
